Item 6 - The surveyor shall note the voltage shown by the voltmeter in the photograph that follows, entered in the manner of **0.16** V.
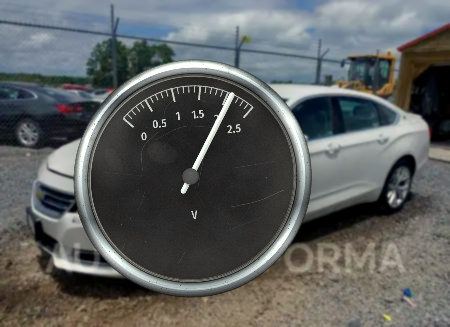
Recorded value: **2.1** V
